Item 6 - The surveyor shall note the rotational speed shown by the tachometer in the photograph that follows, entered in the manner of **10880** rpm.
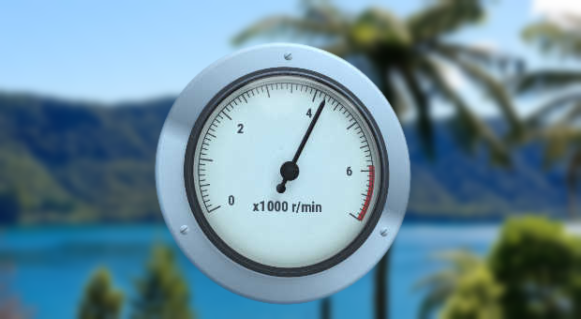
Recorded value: **4200** rpm
